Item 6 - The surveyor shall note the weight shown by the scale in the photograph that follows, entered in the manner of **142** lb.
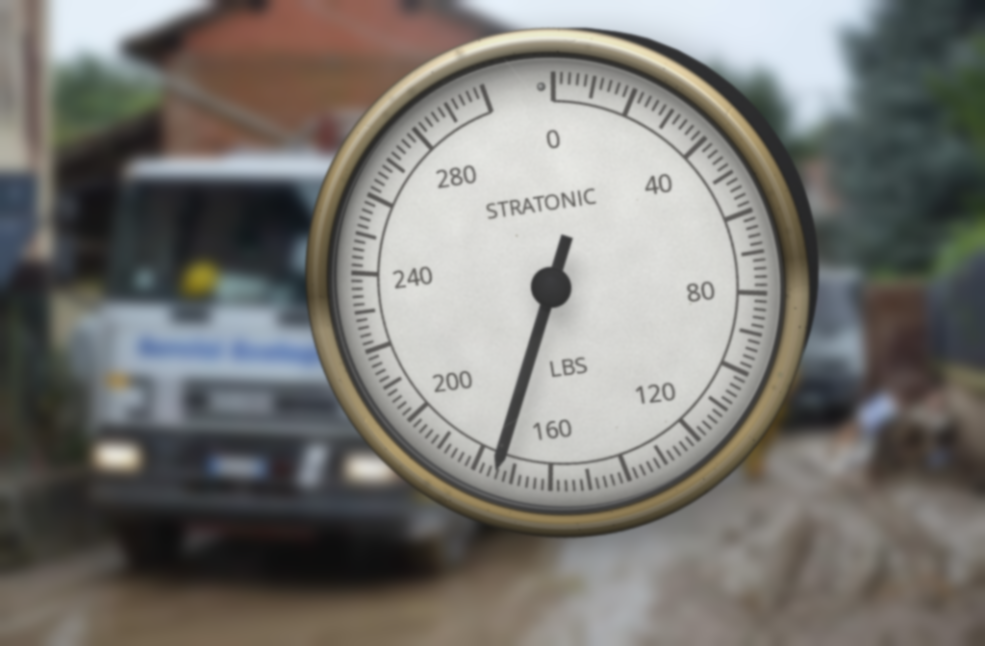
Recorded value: **174** lb
